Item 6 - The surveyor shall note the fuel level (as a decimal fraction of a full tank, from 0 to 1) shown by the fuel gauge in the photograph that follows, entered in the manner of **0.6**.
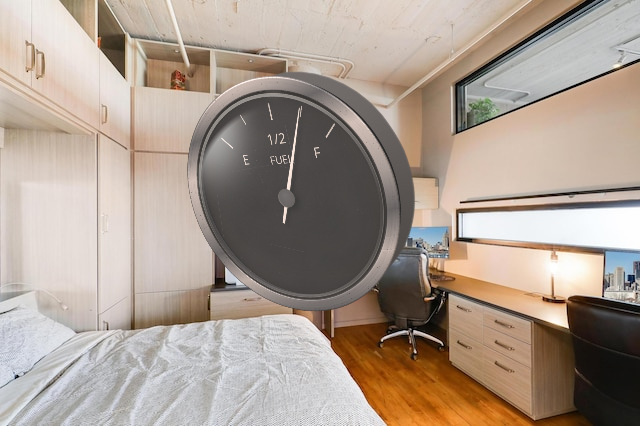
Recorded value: **0.75**
